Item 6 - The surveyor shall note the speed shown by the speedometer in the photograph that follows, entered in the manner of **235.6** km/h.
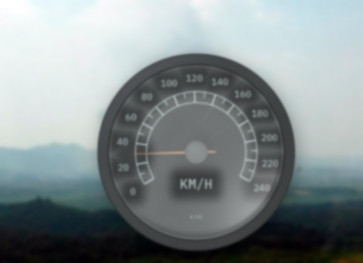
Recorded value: **30** km/h
